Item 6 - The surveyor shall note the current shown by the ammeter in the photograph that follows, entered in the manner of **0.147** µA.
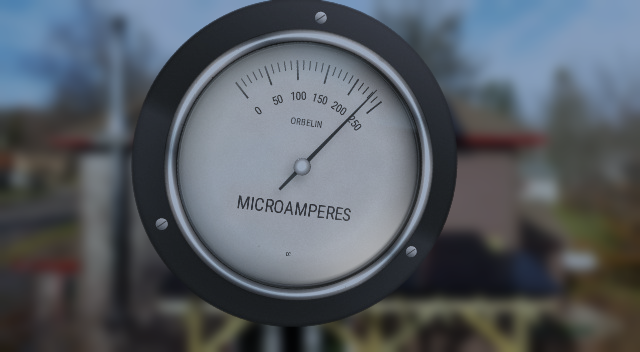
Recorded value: **230** µA
